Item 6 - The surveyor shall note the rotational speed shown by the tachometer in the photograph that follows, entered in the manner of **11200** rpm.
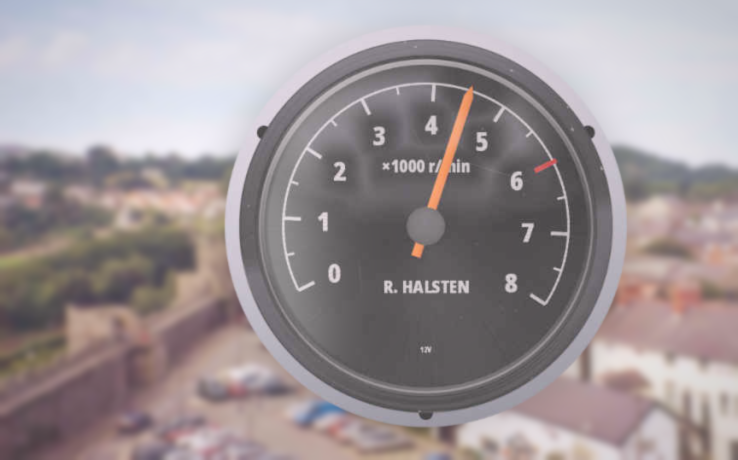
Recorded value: **4500** rpm
